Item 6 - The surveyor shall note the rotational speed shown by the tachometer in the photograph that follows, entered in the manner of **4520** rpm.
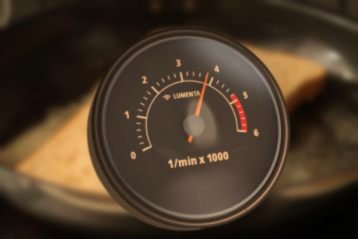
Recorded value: **3800** rpm
